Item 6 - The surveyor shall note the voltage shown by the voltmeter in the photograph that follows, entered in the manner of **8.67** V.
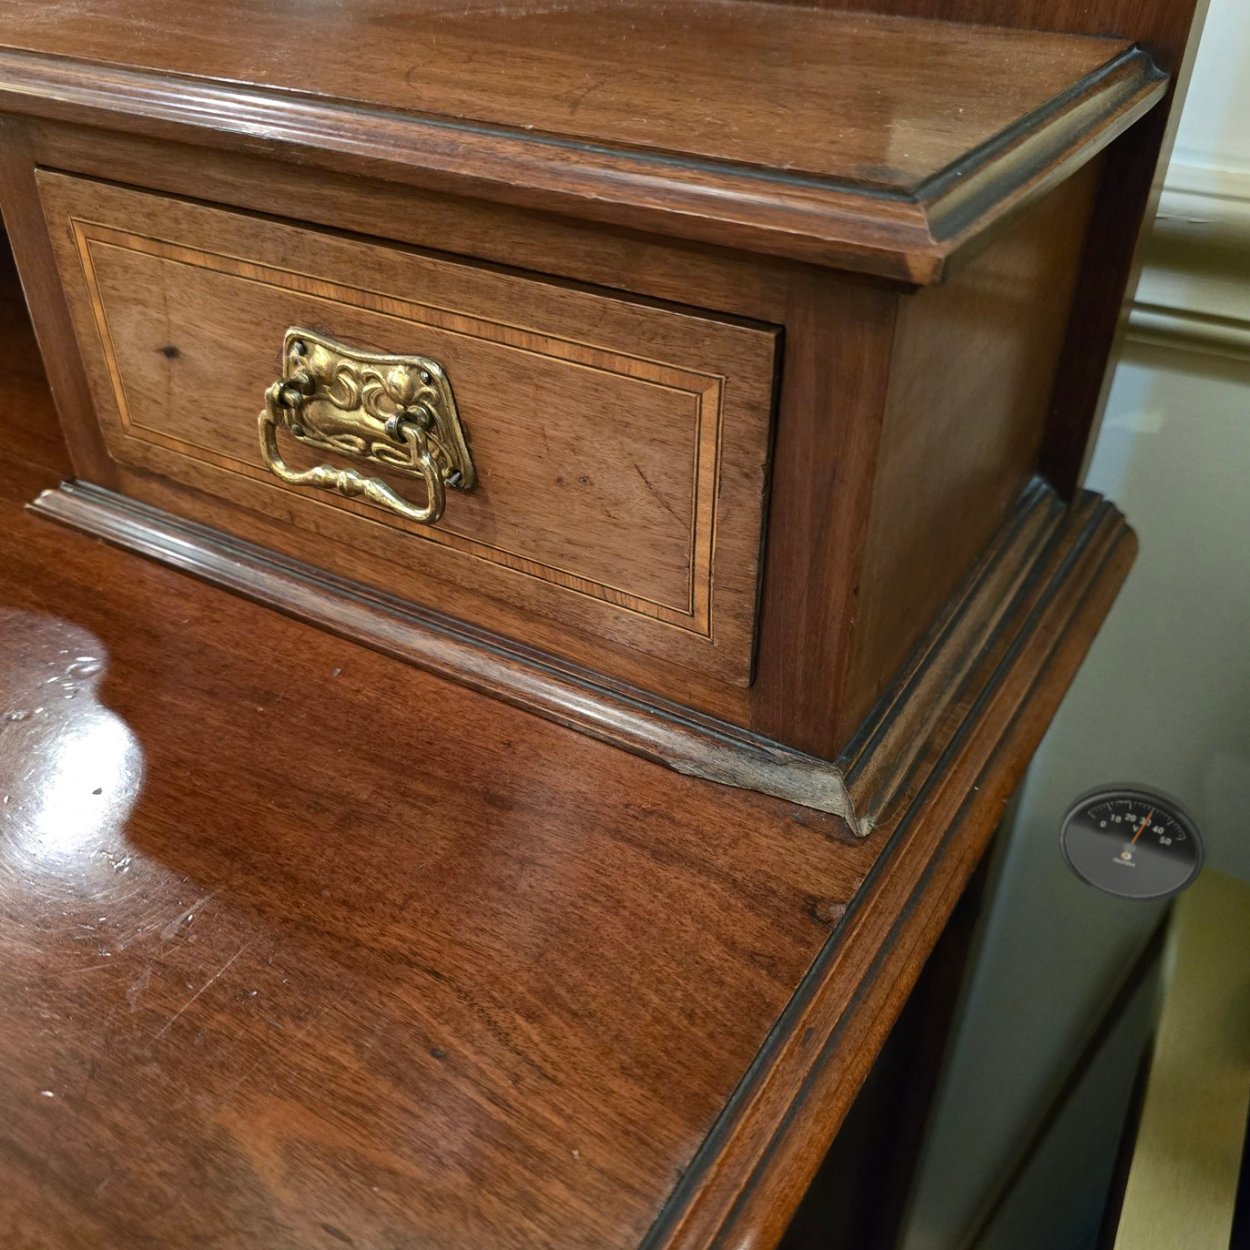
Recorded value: **30** V
